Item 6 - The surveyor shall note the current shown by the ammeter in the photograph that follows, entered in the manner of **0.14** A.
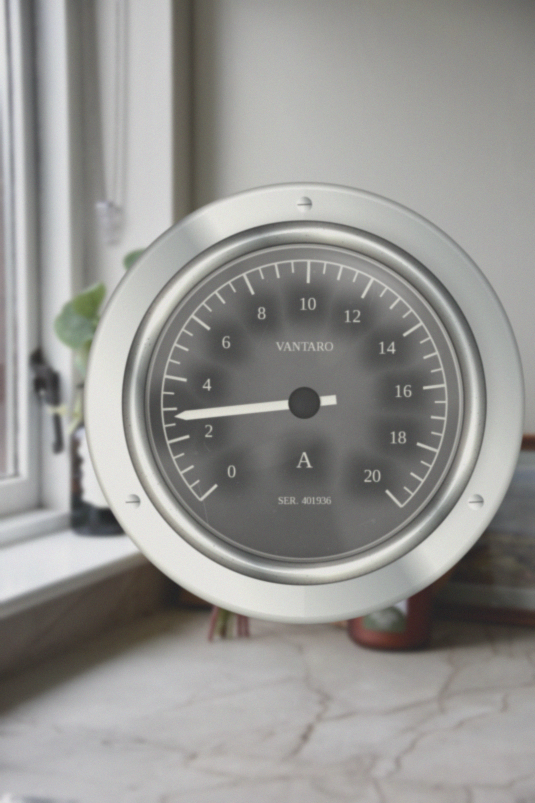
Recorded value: **2.75** A
